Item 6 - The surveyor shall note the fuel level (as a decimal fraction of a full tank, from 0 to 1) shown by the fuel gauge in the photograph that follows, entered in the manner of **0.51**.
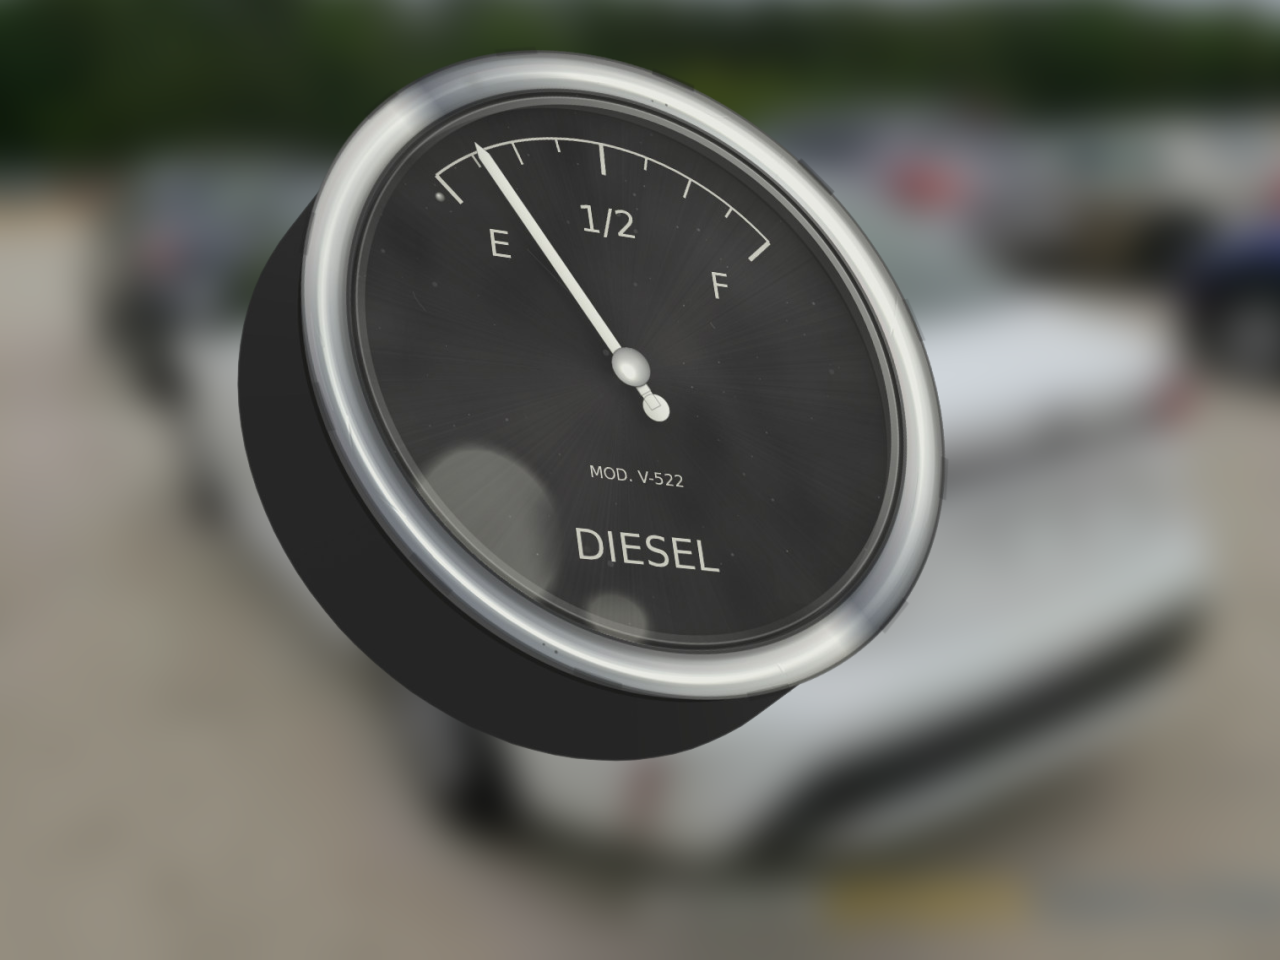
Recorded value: **0.125**
